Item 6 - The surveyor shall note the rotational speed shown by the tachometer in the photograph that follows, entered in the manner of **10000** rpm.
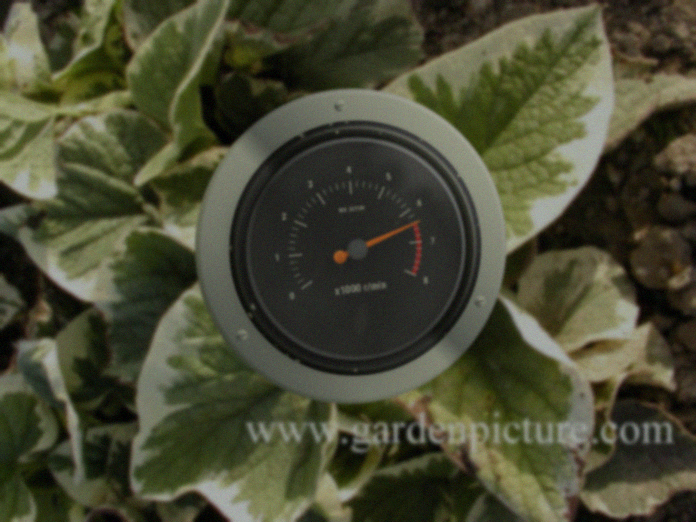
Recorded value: **6400** rpm
